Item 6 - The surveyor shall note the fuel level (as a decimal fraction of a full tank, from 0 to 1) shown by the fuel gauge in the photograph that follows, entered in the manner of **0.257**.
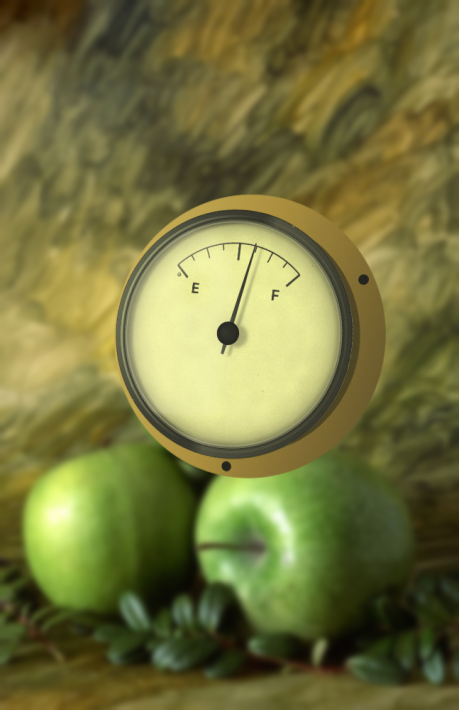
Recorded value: **0.625**
